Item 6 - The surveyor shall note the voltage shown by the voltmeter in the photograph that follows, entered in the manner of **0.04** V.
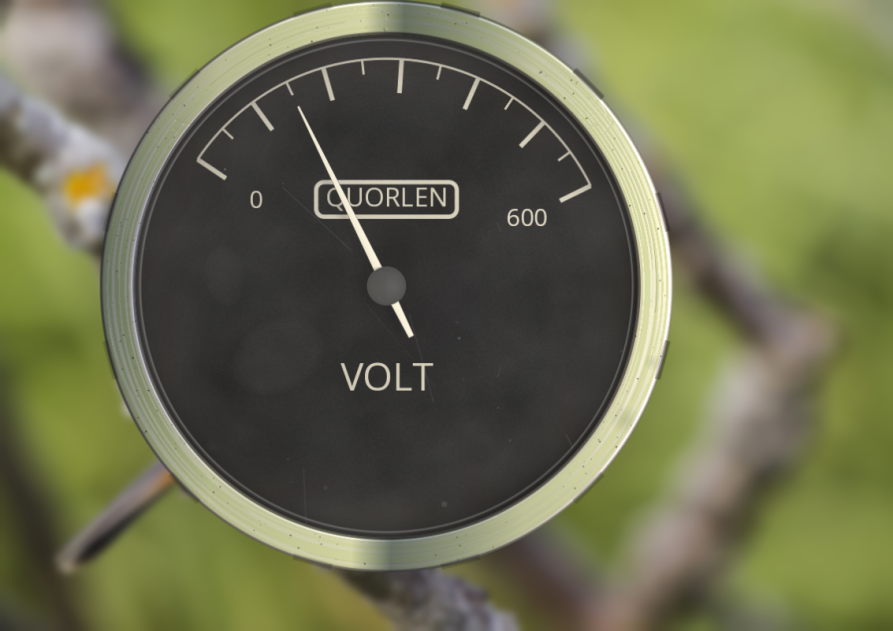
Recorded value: **150** V
